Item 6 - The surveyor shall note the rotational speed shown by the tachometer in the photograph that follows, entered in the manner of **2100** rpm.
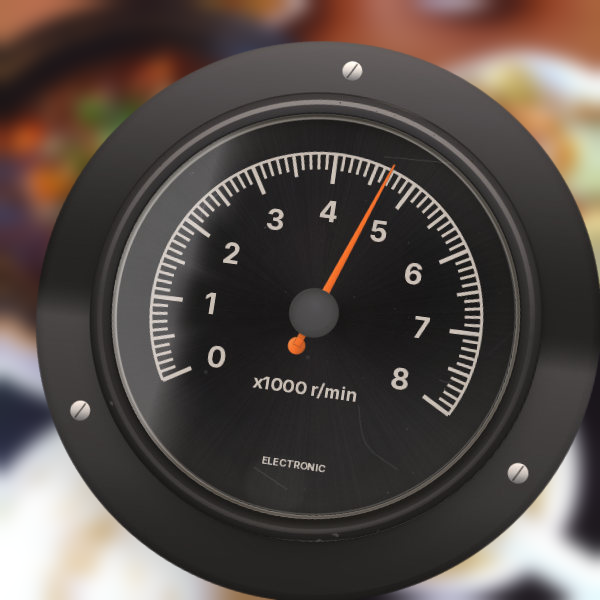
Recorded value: **4700** rpm
